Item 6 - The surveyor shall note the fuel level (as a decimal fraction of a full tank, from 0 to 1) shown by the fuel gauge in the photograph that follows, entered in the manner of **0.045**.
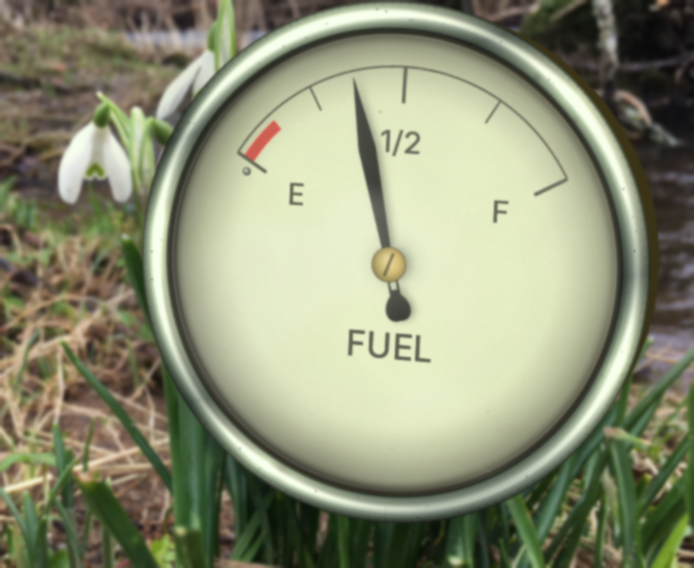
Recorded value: **0.375**
